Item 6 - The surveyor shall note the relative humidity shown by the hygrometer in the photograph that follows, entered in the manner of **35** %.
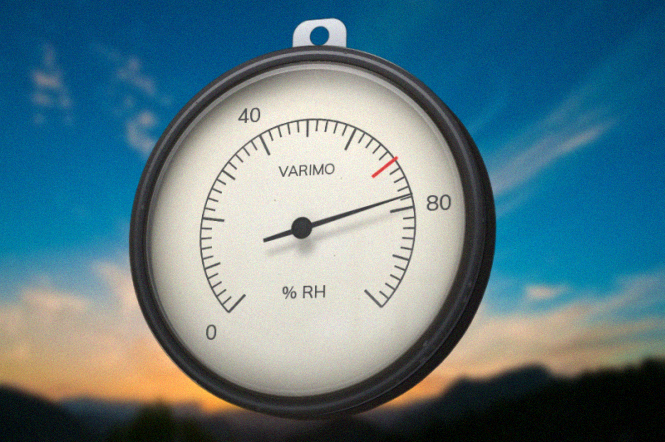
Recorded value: **78** %
